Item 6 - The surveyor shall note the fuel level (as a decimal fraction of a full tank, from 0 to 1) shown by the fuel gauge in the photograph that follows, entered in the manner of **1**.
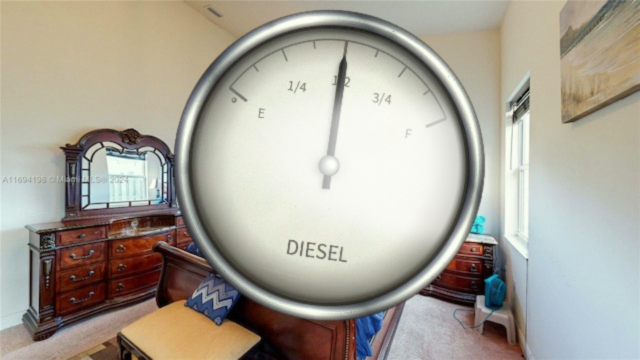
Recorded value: **0.5**
